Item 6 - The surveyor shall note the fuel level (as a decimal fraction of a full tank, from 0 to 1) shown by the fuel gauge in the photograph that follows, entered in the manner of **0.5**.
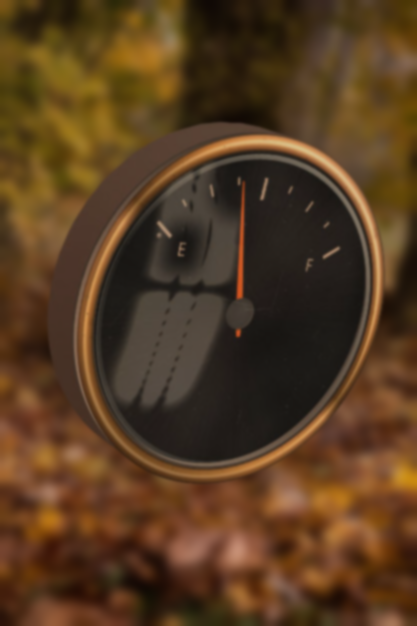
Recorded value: **0.375**
